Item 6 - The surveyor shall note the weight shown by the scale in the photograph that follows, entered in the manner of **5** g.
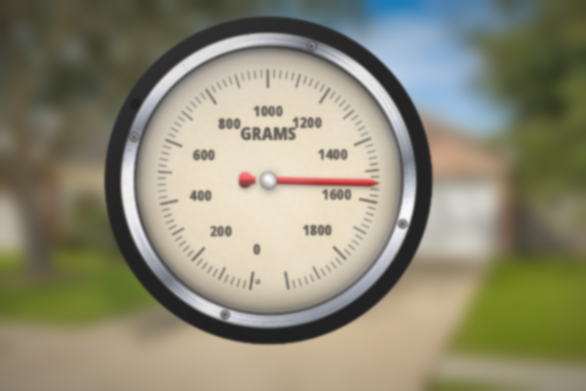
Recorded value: **1540** g
